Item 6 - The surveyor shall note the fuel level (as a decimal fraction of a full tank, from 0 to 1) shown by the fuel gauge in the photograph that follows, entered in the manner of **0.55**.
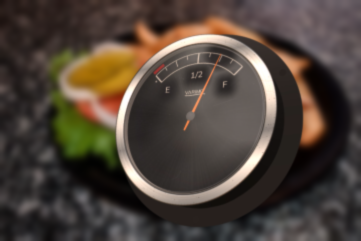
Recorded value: **0.75**
